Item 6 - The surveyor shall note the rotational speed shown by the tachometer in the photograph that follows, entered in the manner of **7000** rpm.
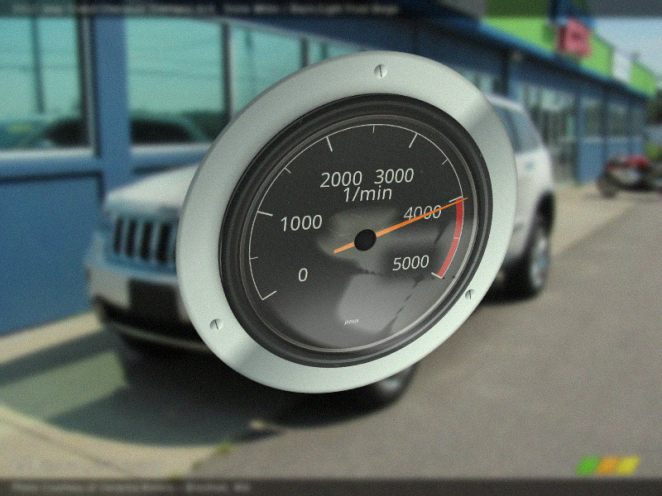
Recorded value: **4000** rpm
